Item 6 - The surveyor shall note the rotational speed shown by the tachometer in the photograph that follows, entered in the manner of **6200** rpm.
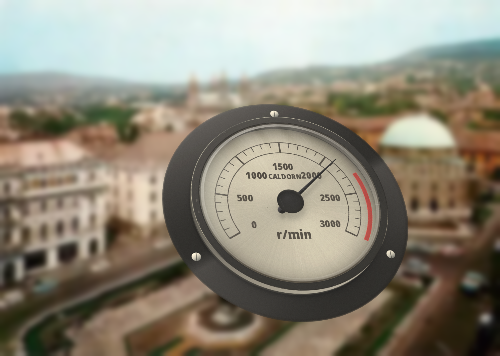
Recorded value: **2100** rpm
